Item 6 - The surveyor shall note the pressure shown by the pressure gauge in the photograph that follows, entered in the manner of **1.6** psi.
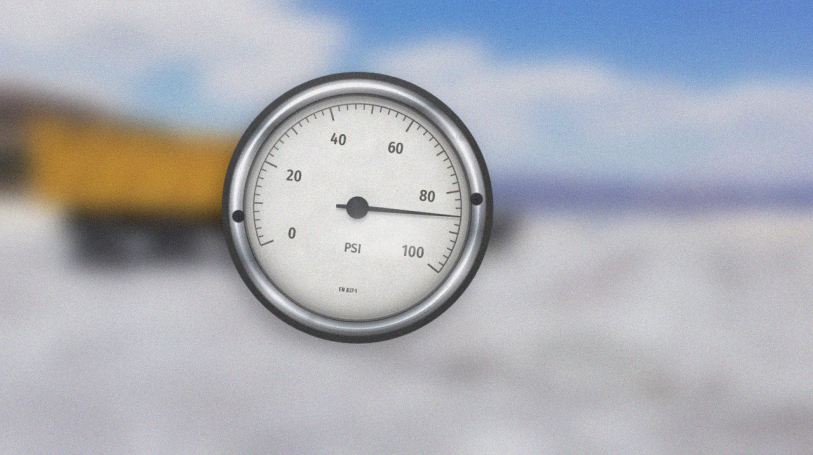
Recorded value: **86** psi
